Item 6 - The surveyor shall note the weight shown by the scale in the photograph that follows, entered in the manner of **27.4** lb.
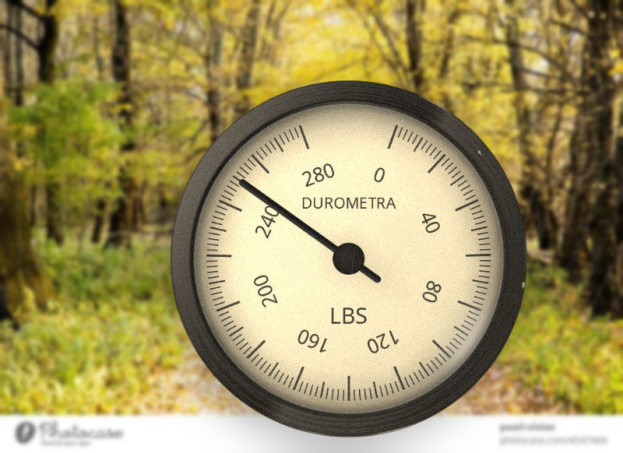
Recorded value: **250** lb
